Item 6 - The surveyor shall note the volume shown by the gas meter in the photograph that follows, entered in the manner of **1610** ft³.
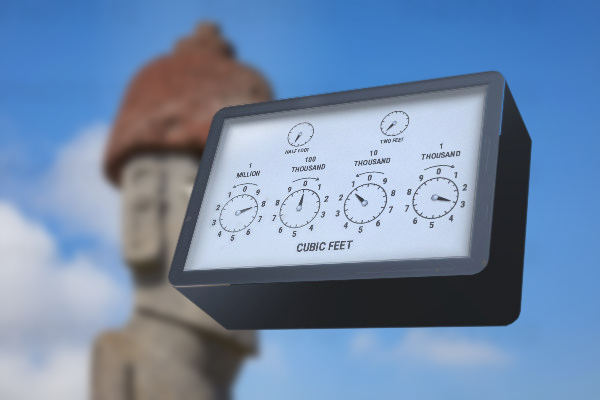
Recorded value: **801300** ft³
